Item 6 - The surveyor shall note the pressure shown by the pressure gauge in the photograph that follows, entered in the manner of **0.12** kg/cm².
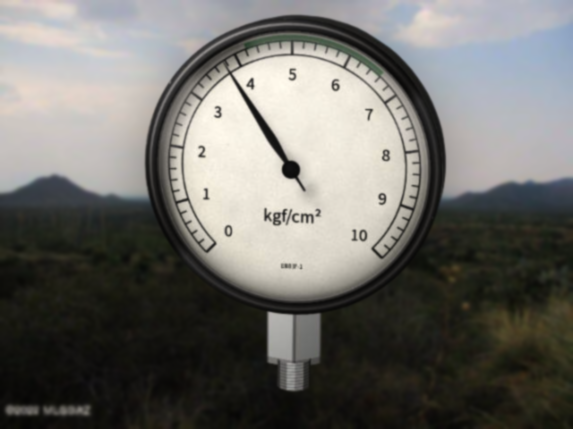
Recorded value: **3.8** kg/cm²
